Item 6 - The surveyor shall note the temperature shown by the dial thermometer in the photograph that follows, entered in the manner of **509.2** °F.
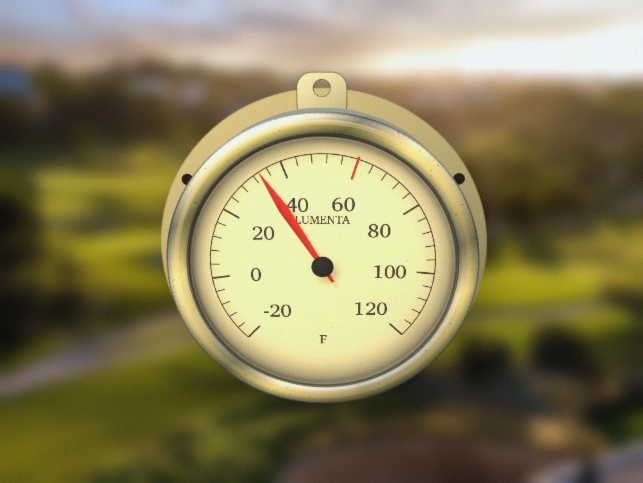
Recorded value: **34** °F
